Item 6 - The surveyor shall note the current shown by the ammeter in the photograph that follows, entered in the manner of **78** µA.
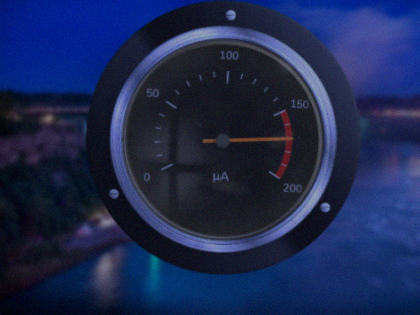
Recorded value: **170** µA
